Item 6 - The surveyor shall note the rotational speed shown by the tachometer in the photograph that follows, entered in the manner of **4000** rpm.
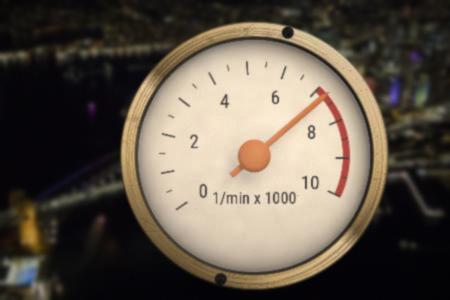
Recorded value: **7250** rpm
